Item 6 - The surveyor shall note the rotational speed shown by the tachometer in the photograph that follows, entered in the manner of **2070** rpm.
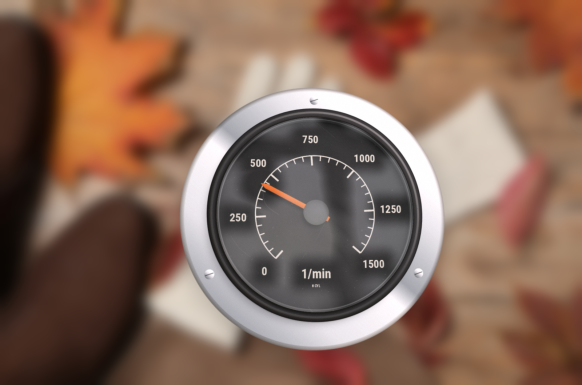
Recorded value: **425** rpm
